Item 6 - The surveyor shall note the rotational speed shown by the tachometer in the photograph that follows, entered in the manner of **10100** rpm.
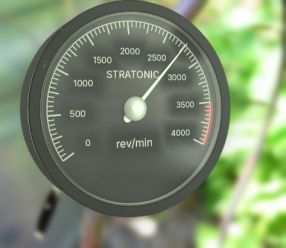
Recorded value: **2750** rpm
